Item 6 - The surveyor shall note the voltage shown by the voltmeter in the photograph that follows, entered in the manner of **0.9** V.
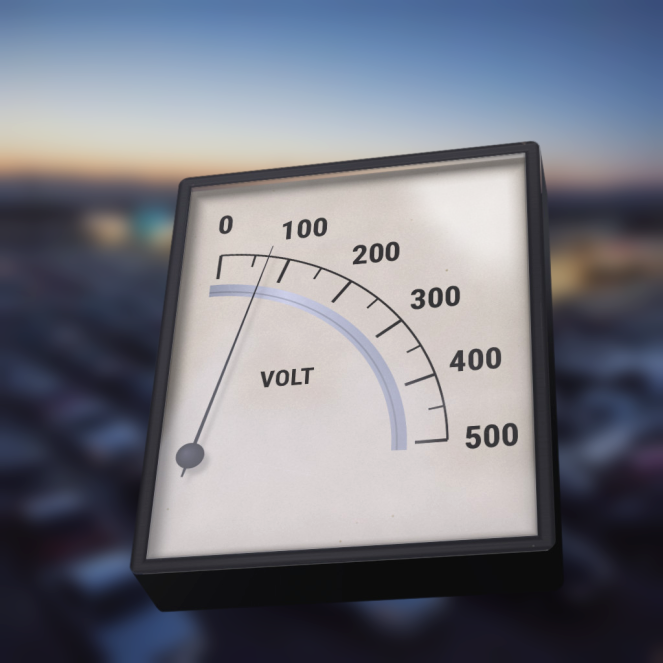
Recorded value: **75** V
